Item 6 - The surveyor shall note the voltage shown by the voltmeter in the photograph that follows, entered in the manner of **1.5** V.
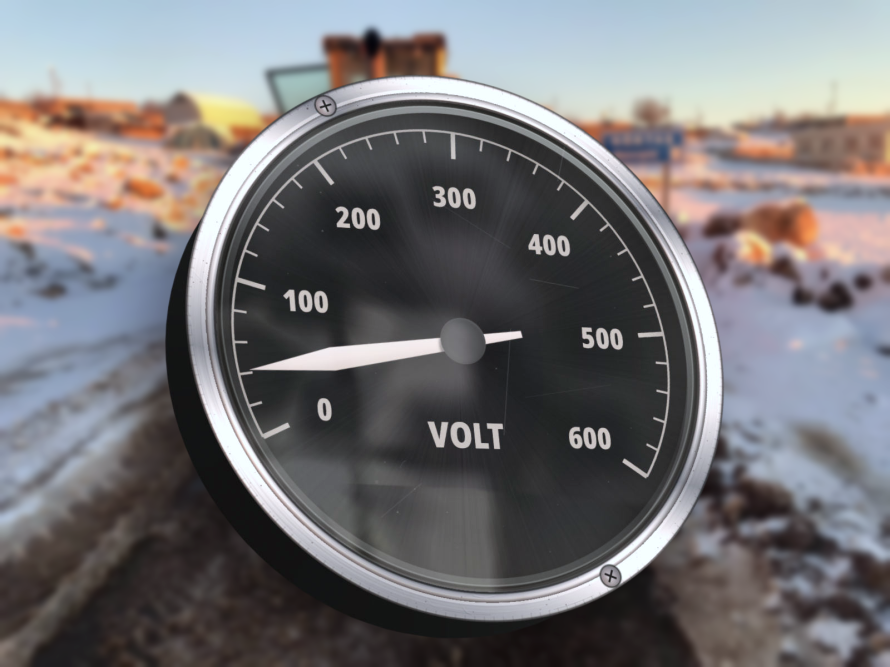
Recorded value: **40** V
